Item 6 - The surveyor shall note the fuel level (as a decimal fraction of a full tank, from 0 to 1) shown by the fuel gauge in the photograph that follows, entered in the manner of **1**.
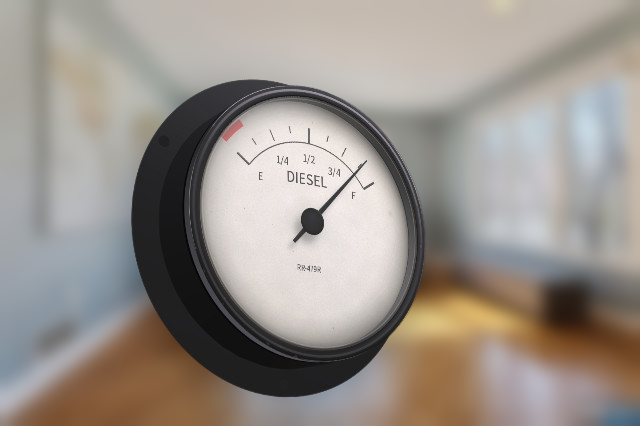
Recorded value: **0.875**
